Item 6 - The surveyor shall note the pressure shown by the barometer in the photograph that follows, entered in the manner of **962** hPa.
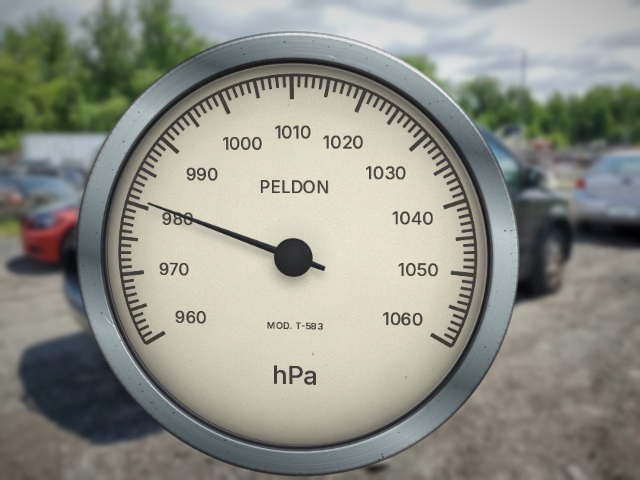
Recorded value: **981** hPa
